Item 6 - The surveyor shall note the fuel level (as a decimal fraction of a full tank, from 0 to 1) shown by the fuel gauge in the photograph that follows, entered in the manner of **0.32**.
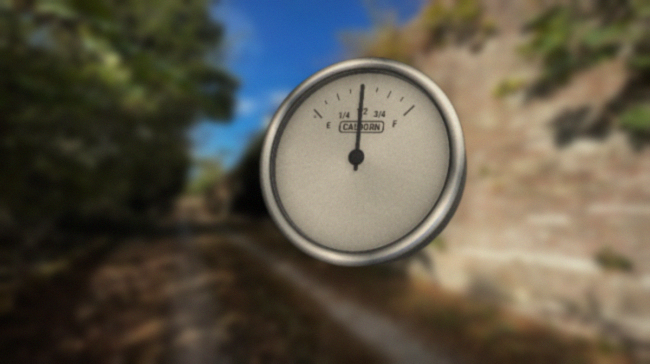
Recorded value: **0.5**
